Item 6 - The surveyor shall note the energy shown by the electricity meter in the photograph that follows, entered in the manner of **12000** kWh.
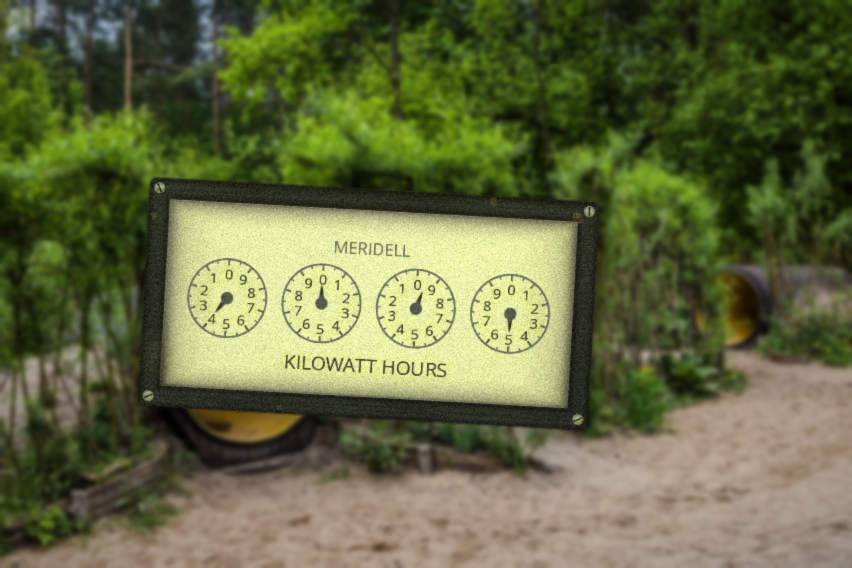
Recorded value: **3995** kWh
